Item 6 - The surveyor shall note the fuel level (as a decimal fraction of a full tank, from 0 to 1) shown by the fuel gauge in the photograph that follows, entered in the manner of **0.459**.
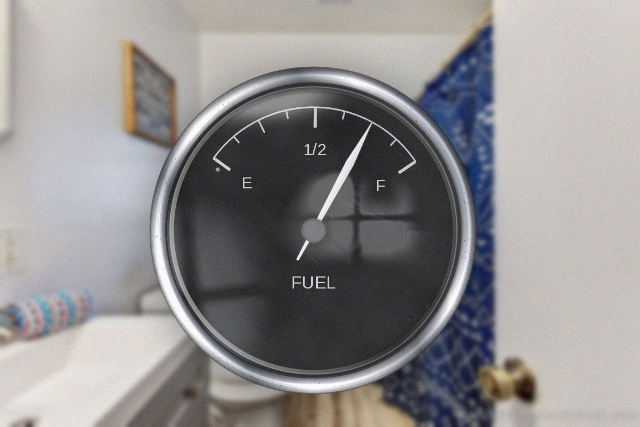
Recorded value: **0.75**
